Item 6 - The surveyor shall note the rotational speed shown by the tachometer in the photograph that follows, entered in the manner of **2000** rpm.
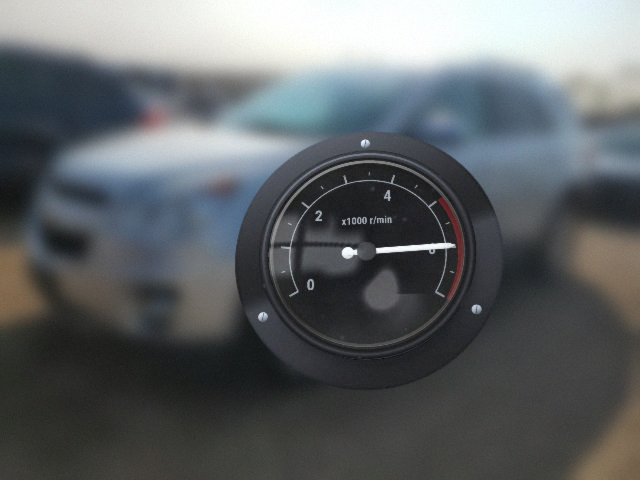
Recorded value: **6000** rpm
